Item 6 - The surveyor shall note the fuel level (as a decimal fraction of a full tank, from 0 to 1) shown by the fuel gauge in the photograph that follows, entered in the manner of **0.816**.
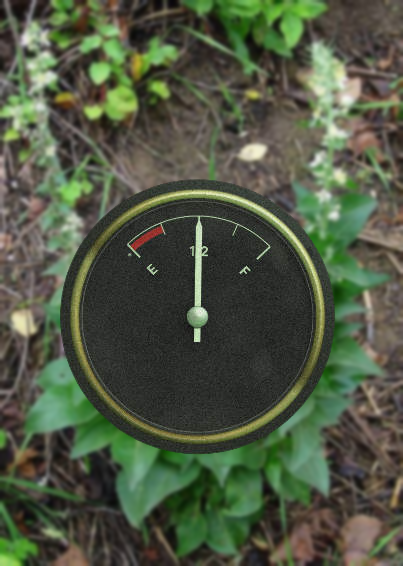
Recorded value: **0.5**
